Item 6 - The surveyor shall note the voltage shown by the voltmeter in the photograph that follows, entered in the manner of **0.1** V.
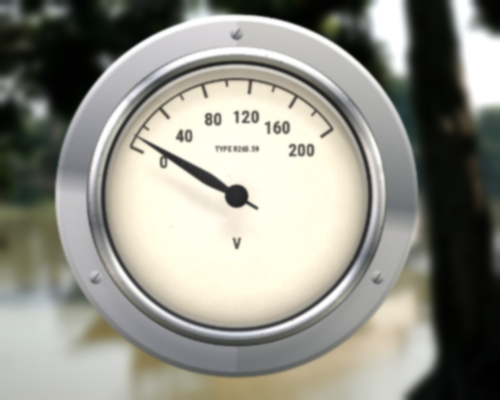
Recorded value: **10** V
